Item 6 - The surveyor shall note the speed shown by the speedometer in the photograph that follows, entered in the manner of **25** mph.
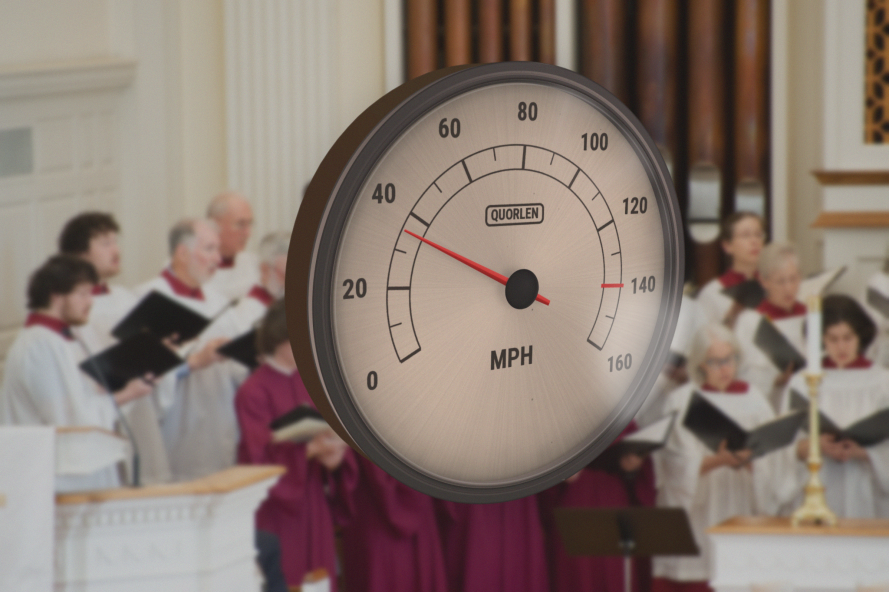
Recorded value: **35** mph
